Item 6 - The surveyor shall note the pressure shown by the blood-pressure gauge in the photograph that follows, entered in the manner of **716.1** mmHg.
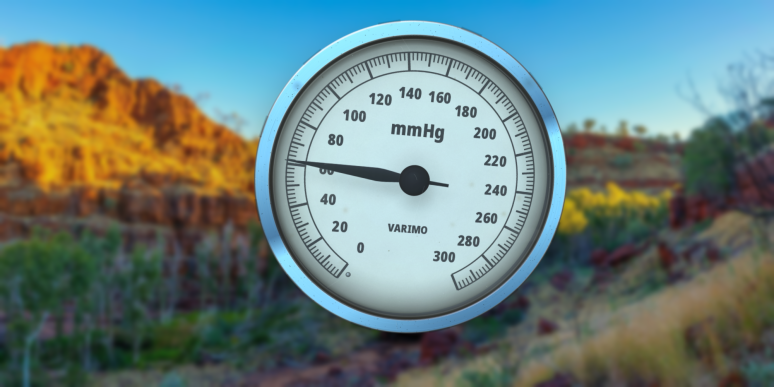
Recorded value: **62** mmHg
